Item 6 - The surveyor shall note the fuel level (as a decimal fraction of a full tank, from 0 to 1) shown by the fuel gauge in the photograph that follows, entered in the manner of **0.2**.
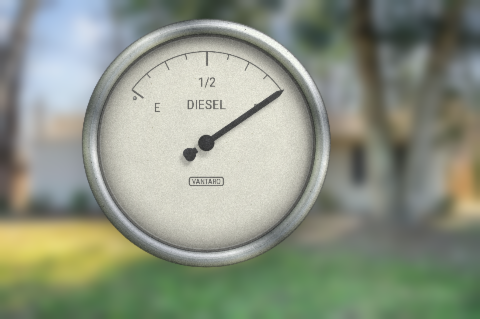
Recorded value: **1**
